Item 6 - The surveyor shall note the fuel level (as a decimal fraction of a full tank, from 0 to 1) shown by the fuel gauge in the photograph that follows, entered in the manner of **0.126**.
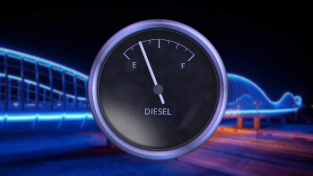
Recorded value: **0.25**
